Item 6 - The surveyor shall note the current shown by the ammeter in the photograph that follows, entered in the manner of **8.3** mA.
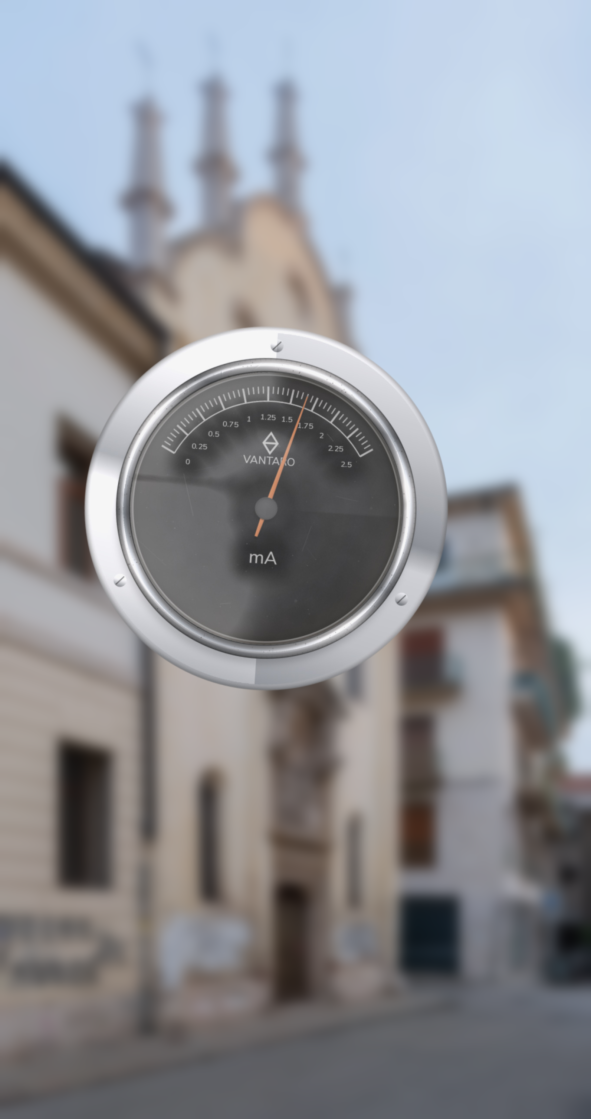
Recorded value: **1.65** mA
